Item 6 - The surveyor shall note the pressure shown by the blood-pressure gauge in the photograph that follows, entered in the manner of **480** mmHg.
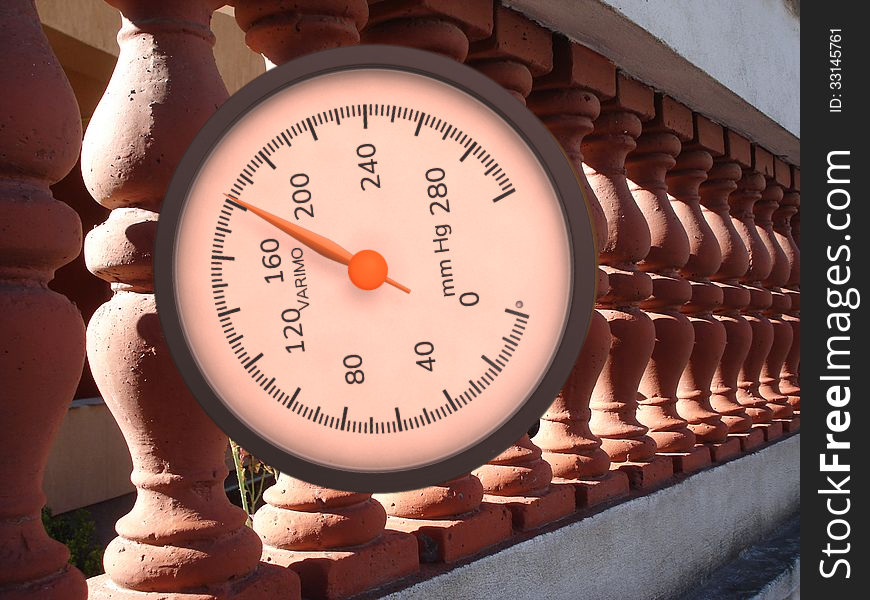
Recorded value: **182** mmHg
